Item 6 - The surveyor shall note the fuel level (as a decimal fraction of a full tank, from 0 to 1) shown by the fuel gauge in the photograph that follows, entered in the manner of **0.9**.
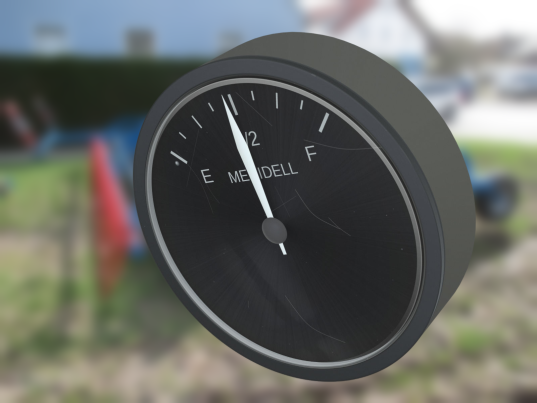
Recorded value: **0.5**
